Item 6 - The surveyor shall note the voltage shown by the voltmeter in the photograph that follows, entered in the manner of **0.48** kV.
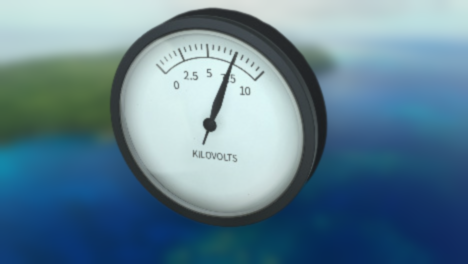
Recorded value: **7.5** kV
